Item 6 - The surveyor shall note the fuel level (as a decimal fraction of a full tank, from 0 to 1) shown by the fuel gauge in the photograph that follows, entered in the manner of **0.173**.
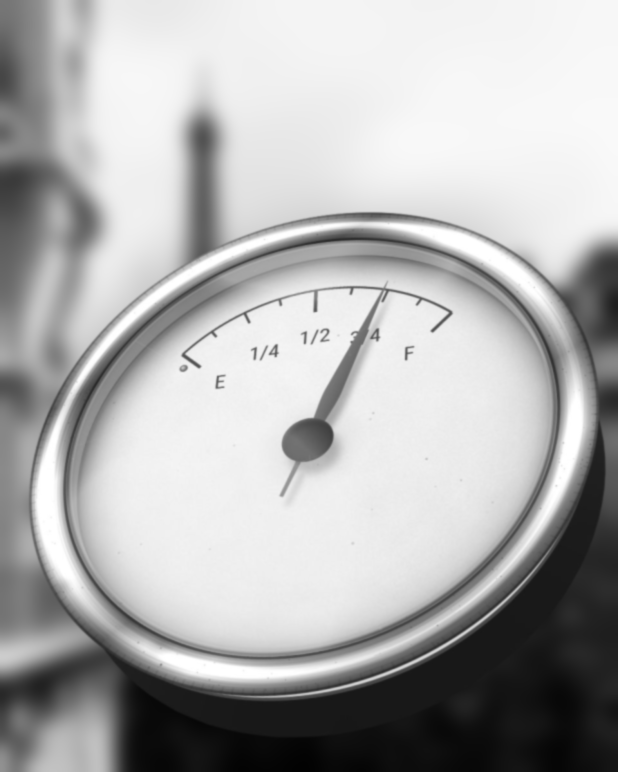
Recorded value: **0.75**
